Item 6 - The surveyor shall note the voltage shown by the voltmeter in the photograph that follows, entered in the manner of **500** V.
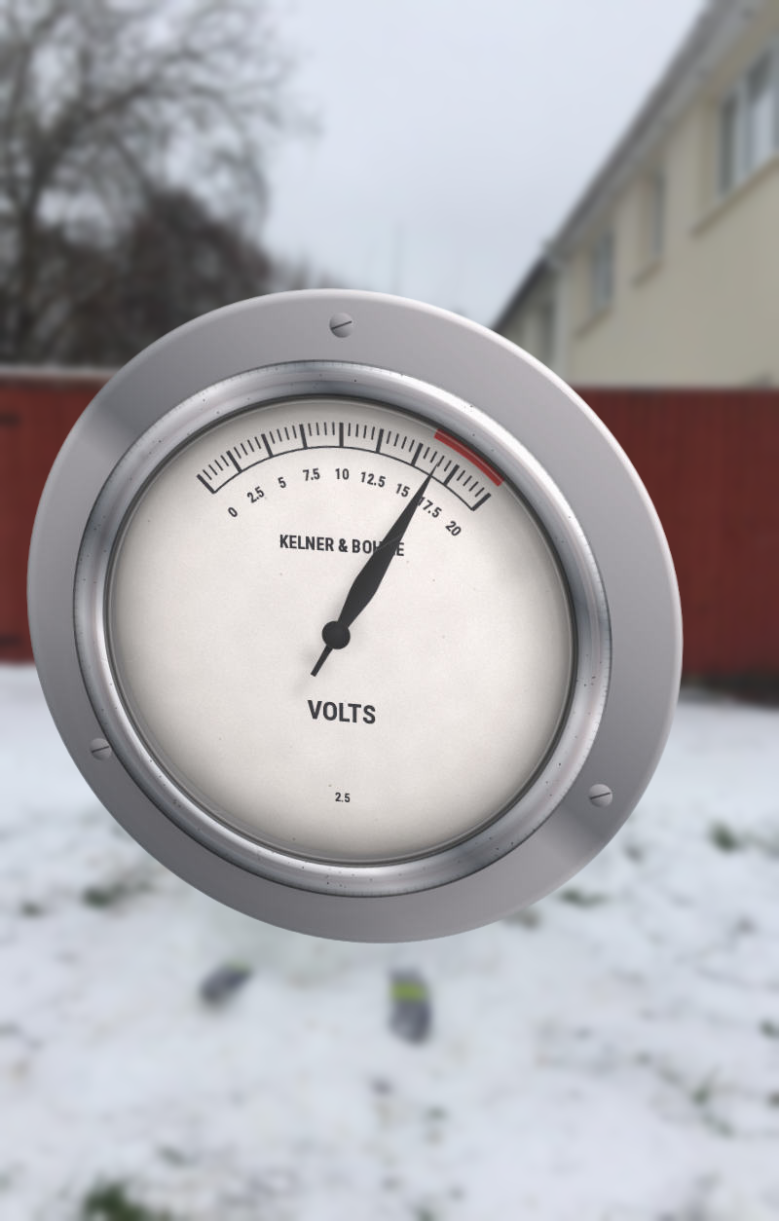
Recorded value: **16.5** V
